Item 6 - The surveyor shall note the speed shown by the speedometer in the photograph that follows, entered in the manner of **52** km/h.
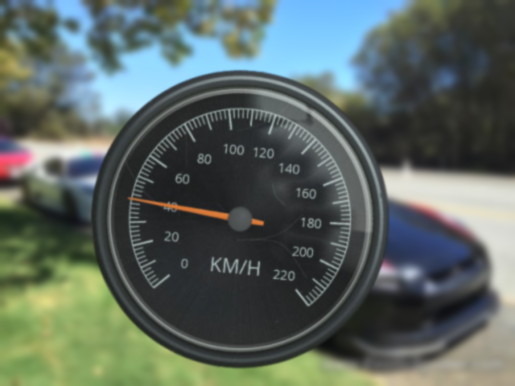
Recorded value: **40** km/h
